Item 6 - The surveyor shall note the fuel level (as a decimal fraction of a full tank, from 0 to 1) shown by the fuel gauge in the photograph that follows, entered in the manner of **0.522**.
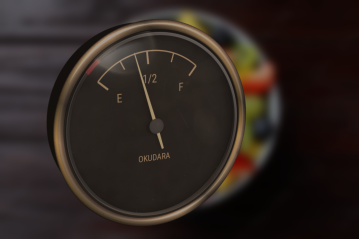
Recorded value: **0.375**
